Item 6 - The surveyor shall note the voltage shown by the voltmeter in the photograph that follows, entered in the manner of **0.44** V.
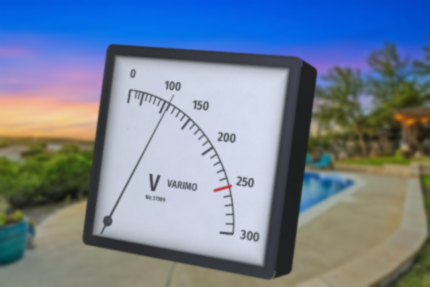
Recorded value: **110** V
